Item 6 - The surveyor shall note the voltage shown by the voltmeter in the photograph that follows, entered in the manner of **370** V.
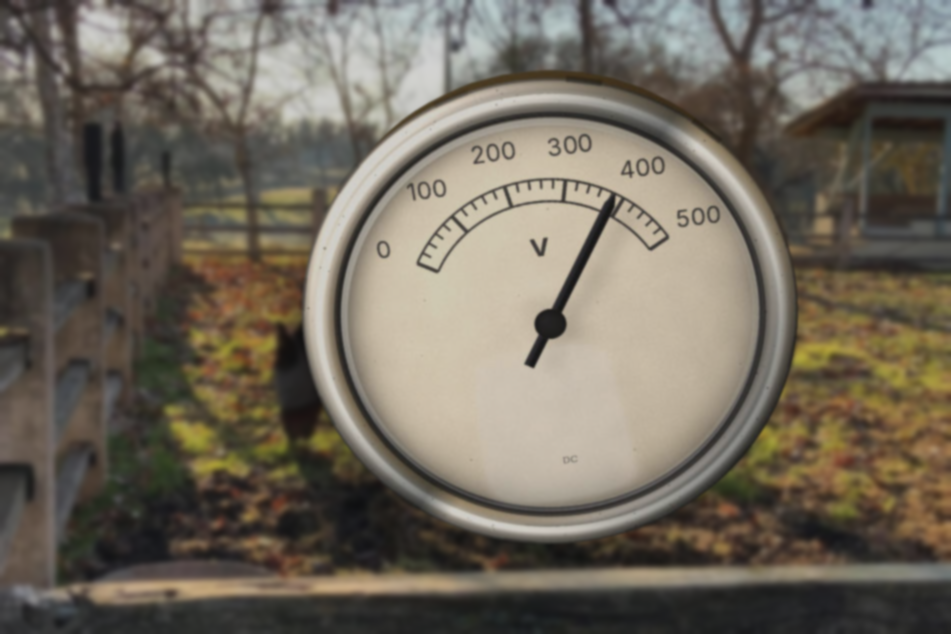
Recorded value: **380** V
